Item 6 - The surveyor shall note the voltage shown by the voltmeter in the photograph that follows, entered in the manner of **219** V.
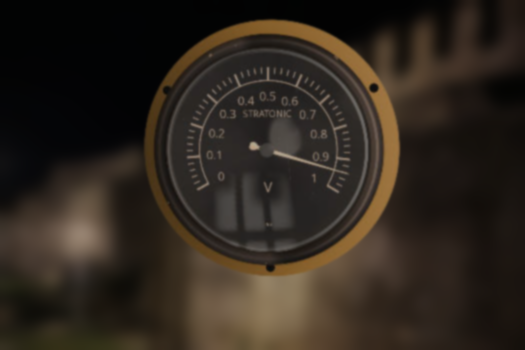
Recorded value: **0.94** V
